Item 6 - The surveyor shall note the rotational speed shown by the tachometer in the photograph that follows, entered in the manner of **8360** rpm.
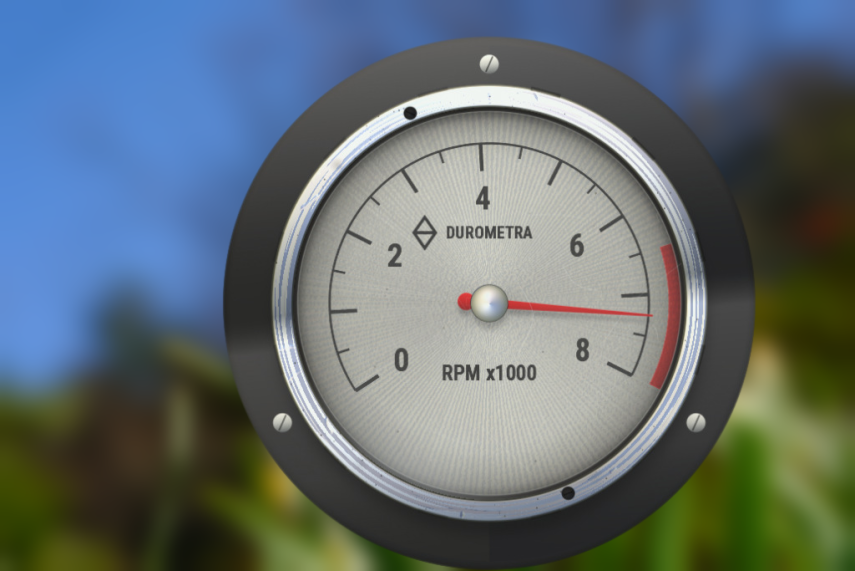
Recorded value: **7250** rpm
